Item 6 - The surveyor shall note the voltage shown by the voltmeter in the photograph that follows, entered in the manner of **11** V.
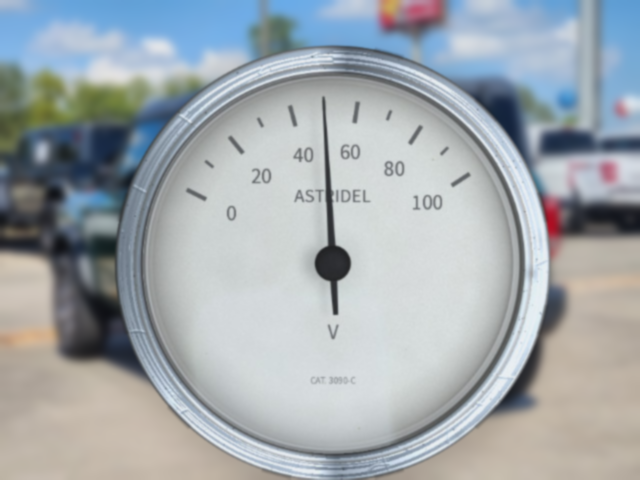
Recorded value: **50** V
